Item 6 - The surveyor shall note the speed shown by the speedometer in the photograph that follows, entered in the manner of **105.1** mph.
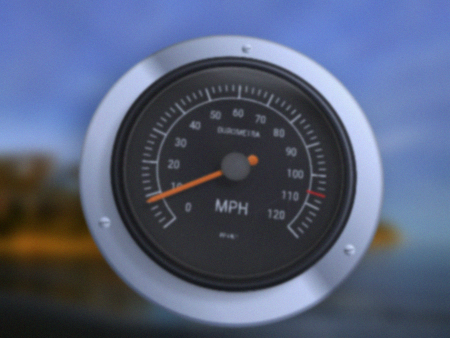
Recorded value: **8** mph
